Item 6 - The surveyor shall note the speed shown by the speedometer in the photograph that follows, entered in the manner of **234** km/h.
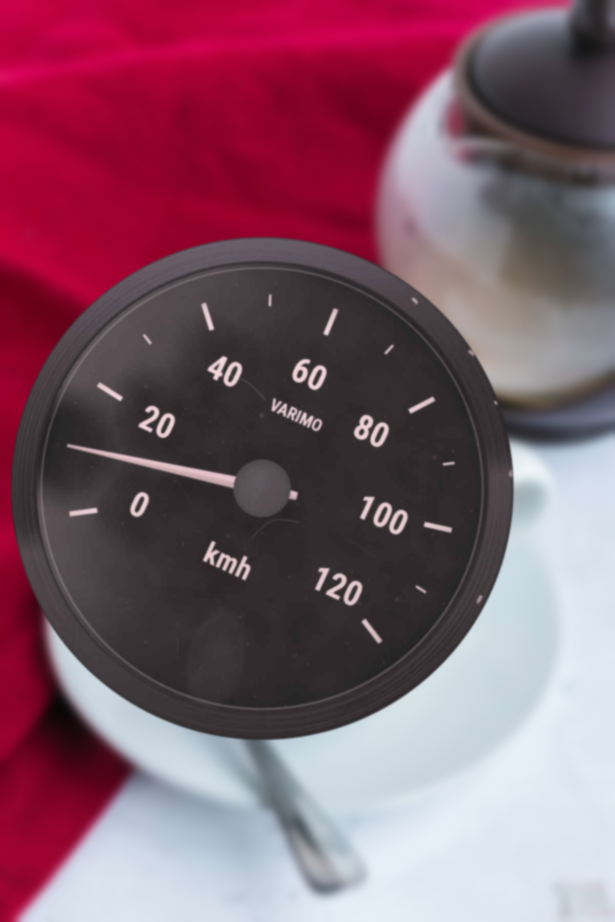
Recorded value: **10** km/h
